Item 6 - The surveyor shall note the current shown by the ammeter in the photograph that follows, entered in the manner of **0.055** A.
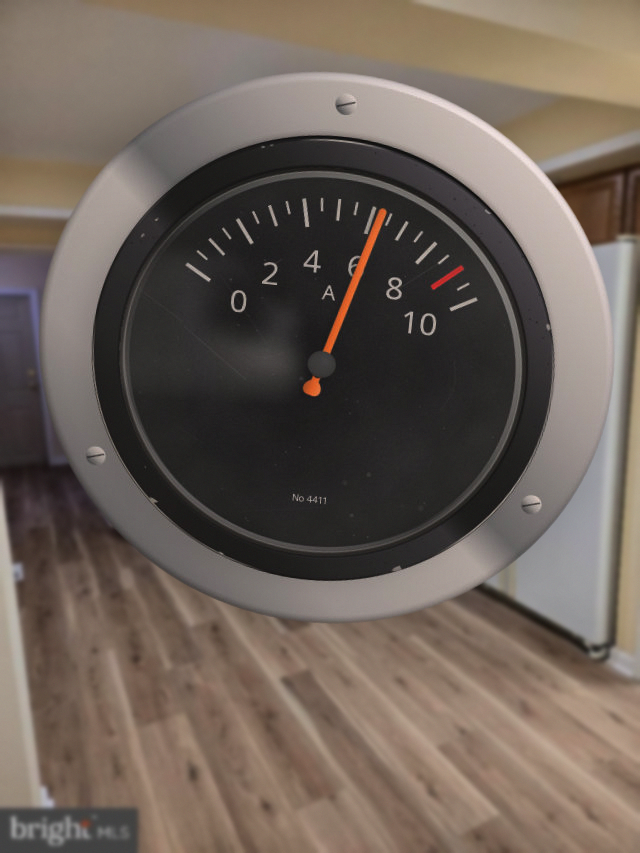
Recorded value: **6.25** A
